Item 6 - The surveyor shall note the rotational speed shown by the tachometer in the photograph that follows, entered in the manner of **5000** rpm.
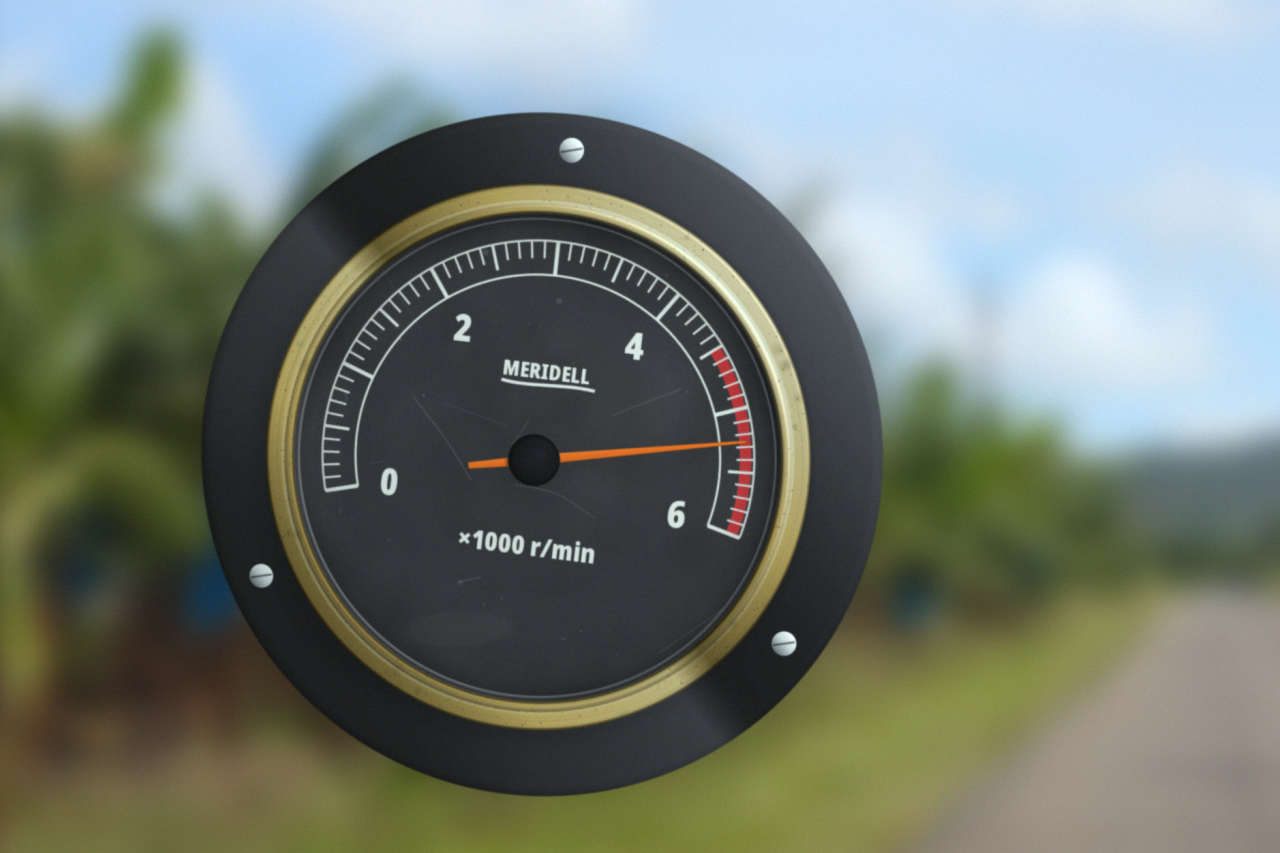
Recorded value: **5250** rpm
